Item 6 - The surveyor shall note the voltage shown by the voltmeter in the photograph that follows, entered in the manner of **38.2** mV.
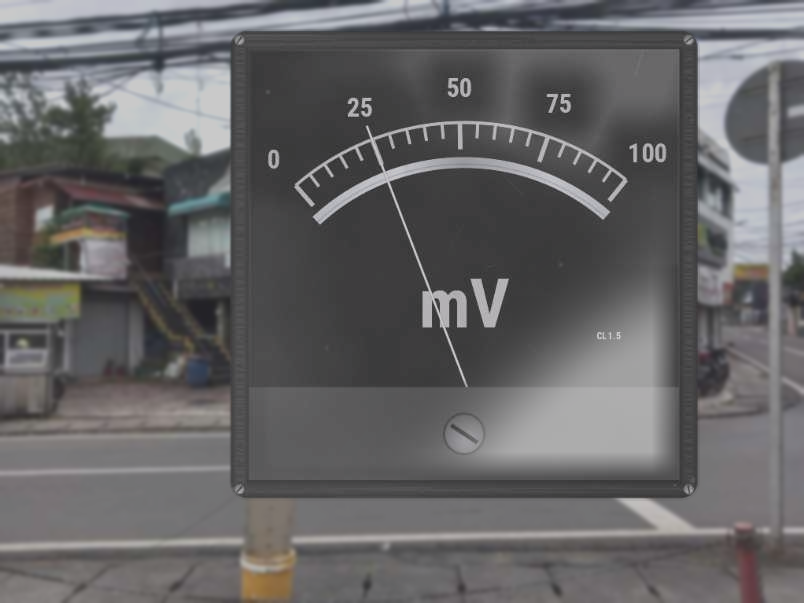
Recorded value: **25** mV
